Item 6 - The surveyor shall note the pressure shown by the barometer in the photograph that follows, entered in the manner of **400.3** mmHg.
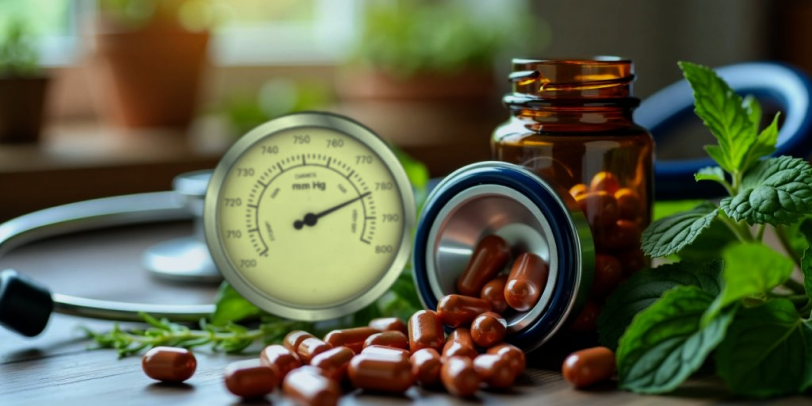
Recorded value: **780** mmHg
